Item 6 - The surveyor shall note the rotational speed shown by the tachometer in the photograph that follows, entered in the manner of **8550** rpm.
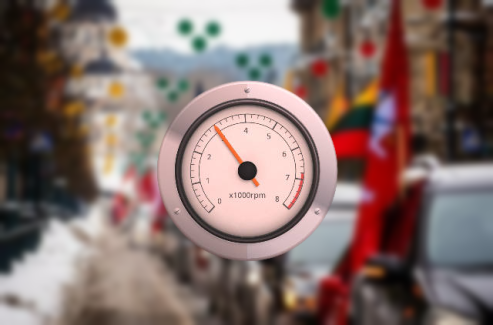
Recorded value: **3000** rpm
